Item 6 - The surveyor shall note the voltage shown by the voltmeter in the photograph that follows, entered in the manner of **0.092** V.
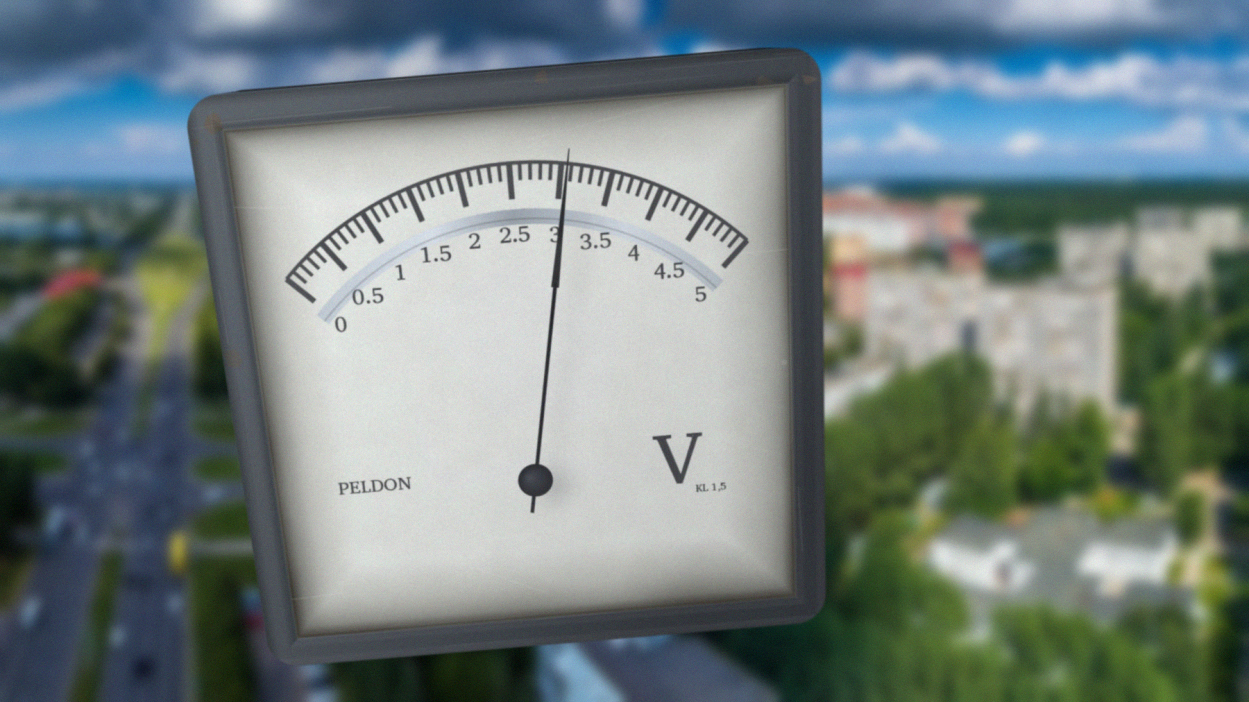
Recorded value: **3.05** V
